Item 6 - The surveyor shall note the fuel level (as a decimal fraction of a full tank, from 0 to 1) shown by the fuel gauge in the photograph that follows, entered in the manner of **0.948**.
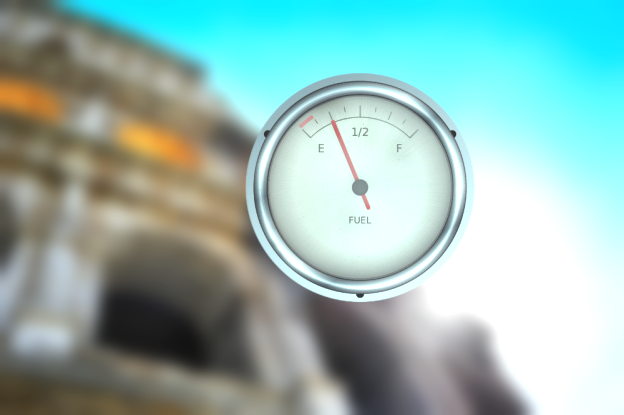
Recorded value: **0.25**
